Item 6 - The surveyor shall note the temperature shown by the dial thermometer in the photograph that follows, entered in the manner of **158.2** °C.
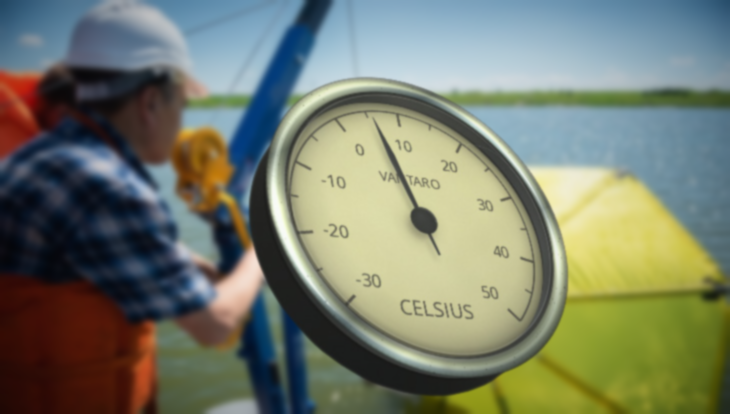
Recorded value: **5** °C
